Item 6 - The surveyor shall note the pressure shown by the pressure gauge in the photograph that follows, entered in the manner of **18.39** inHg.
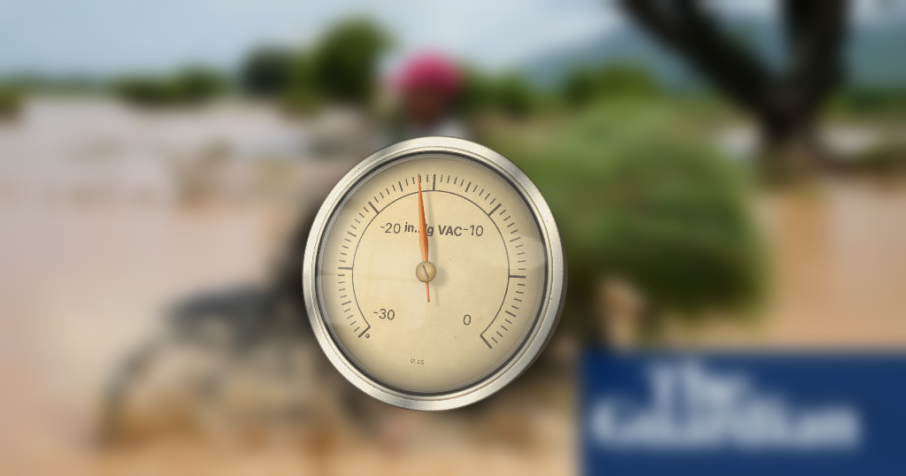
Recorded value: **-16** inHg
